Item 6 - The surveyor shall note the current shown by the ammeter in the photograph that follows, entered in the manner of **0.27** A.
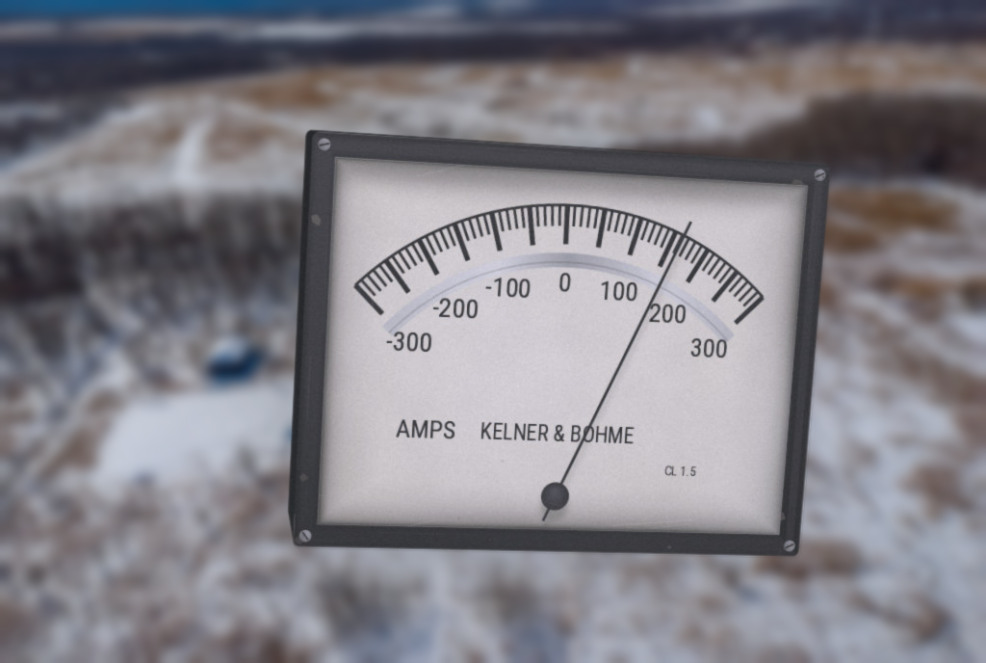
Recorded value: **160** A
